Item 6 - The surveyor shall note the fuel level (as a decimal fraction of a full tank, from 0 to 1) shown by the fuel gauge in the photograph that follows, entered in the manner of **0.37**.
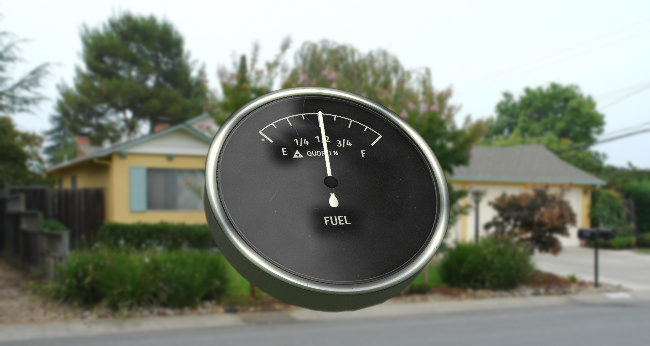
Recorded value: **0.5**
